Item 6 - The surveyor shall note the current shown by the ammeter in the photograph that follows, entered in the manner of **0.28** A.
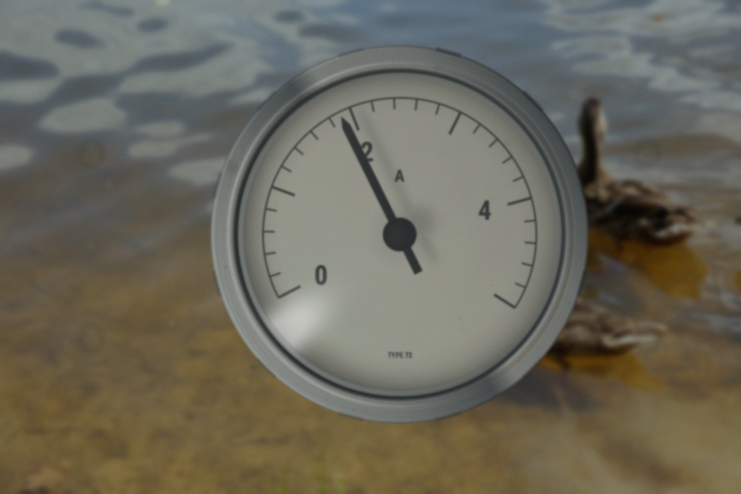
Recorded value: **1.9** A
